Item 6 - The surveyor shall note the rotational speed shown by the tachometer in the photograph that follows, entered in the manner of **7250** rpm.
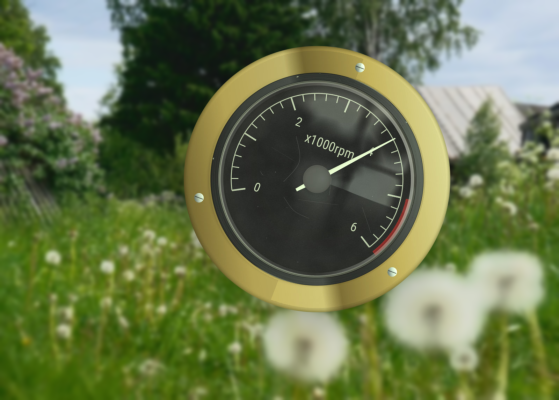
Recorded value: **4000** rpm
